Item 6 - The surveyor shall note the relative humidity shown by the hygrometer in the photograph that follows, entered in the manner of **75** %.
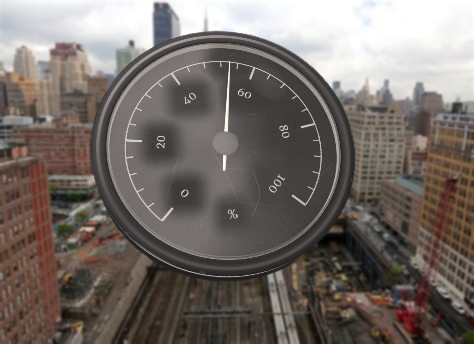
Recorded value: **54** %
